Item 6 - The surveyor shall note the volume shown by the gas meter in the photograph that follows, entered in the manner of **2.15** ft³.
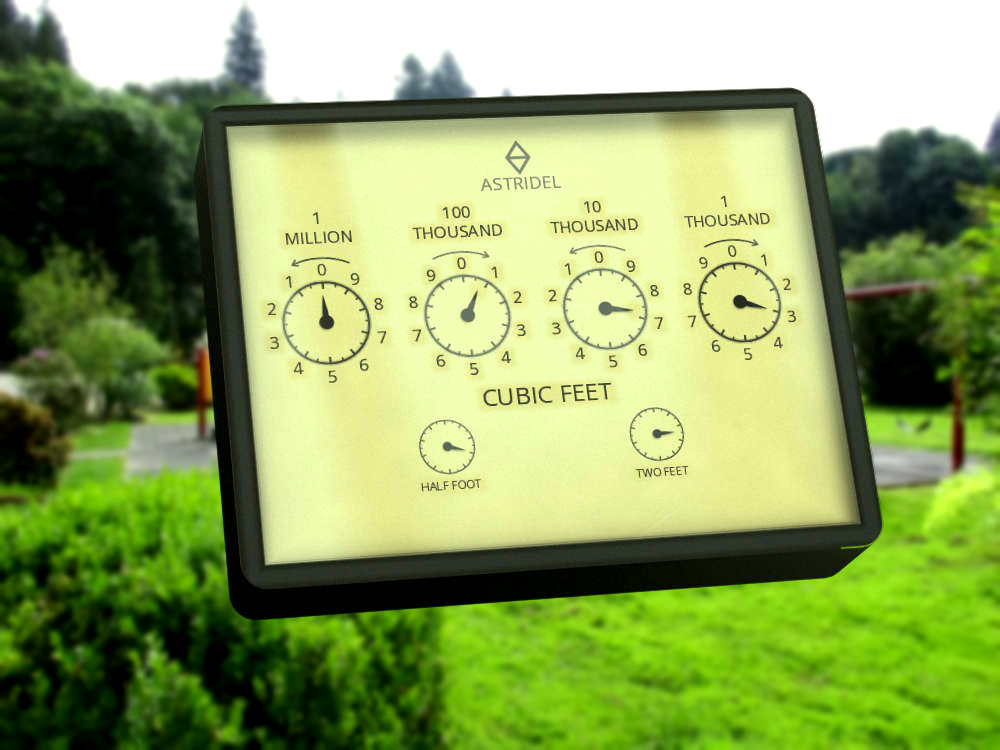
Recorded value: **7300** ft³
